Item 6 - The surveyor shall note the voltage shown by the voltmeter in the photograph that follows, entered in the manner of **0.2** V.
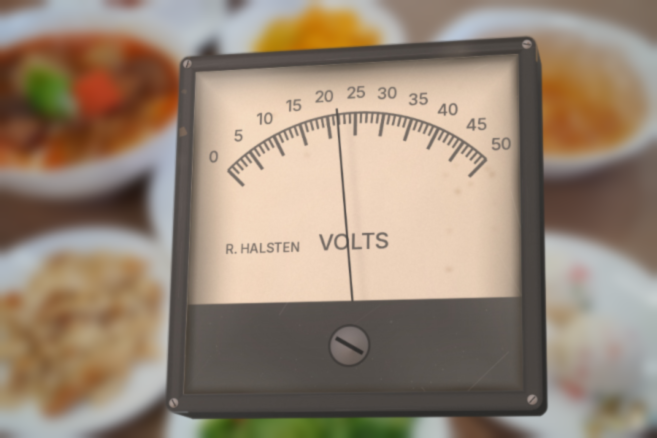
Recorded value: **22** V
